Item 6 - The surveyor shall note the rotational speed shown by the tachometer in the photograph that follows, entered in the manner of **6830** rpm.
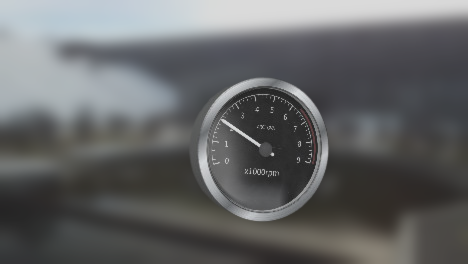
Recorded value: **2000** rpm
